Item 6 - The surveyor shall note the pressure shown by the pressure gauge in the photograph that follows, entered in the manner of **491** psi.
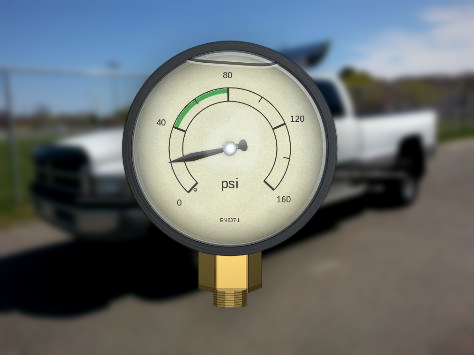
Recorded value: **20** psi
